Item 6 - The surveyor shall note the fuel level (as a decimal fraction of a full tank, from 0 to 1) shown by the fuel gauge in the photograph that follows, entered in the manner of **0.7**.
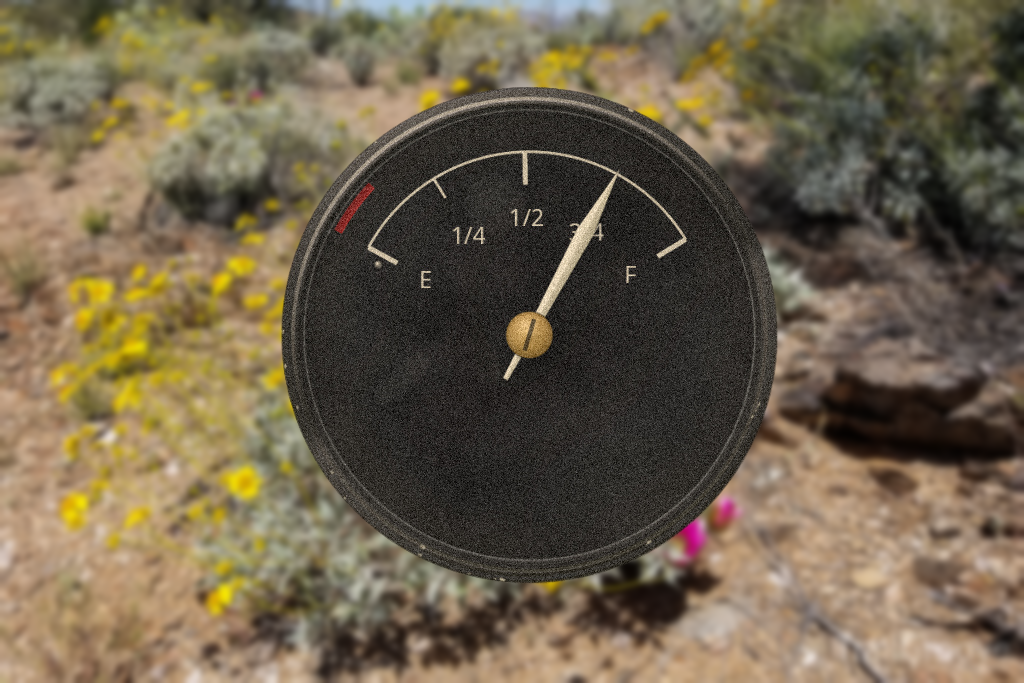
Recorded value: **0.75**
